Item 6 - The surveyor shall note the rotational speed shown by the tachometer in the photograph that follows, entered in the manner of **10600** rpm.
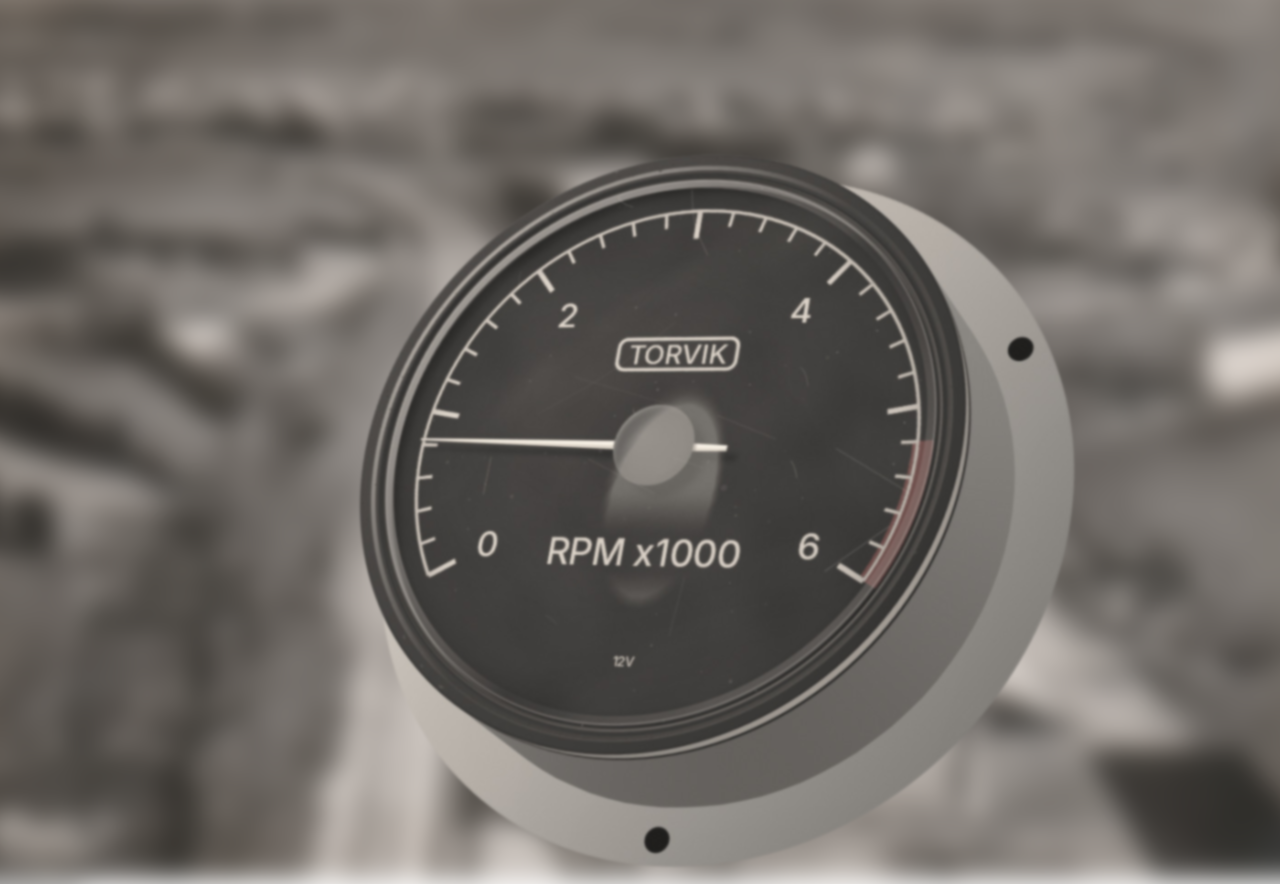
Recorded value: **800** rpm
